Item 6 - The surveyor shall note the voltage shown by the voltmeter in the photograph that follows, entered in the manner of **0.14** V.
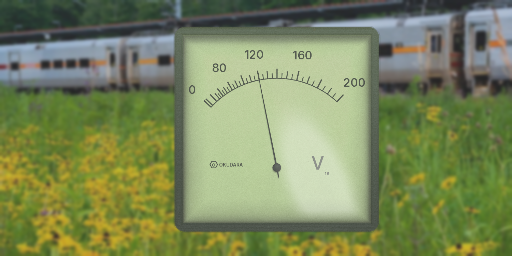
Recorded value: **120** V
